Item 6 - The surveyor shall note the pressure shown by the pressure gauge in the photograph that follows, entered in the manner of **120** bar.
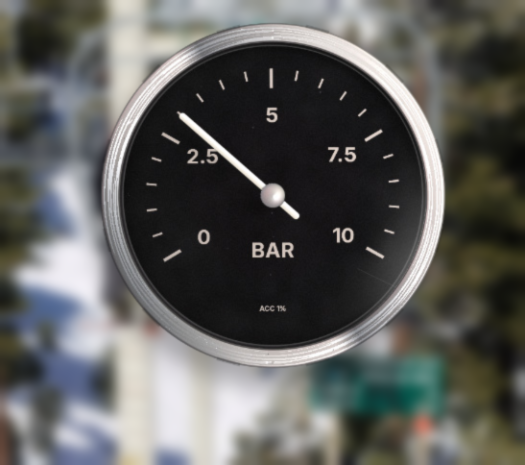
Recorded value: **3** bar
